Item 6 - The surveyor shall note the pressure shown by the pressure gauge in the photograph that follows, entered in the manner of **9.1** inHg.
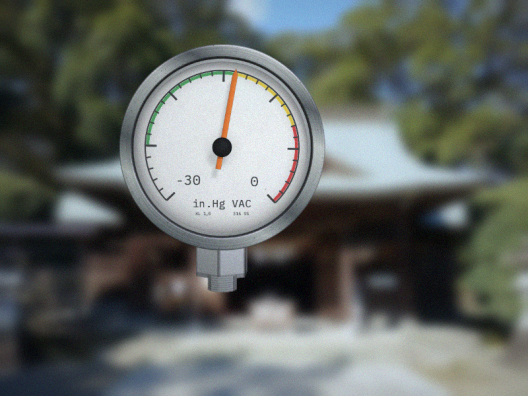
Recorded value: **-14** inHg
